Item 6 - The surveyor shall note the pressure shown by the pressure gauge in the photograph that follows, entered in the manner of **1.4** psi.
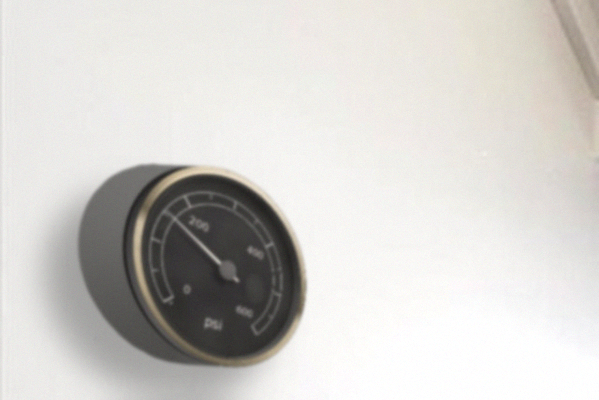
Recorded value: **150** psi
